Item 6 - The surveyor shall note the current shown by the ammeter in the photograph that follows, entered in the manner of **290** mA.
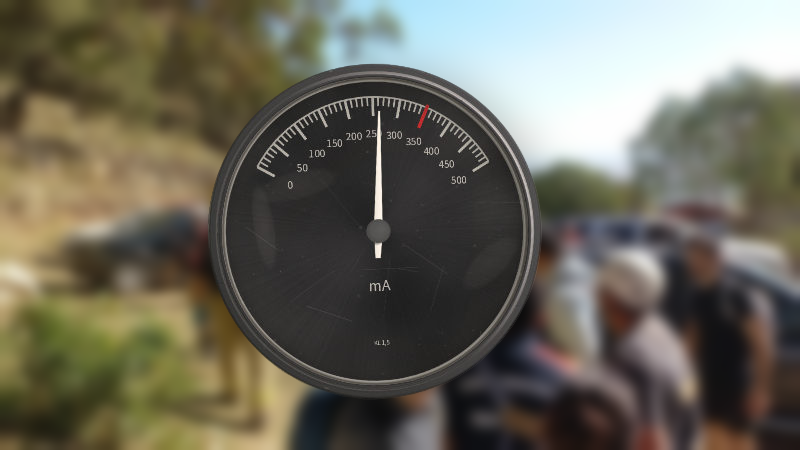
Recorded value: **260** mA
